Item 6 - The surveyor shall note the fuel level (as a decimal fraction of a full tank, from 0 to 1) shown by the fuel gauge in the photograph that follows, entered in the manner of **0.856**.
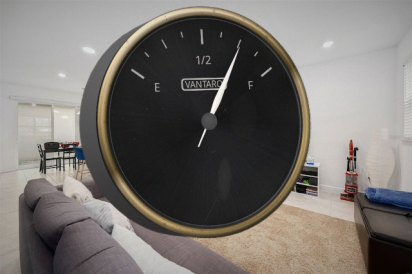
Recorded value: **0.75**
